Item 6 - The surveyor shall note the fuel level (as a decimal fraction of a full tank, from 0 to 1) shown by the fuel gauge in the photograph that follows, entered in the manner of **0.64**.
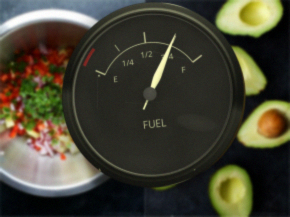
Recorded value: **0.75**
